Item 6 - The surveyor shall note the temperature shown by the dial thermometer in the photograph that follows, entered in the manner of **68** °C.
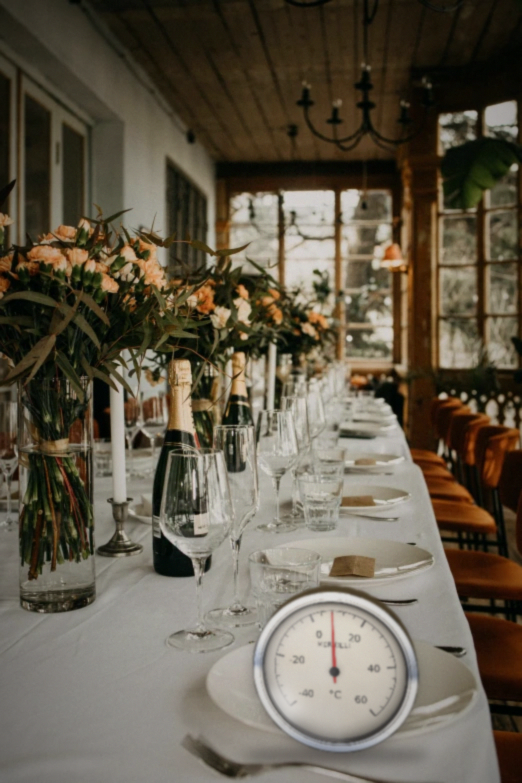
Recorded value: **8** °C
